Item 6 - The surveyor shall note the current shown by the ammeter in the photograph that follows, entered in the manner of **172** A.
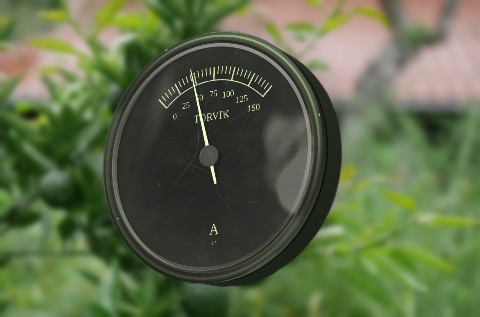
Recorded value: **50** A
